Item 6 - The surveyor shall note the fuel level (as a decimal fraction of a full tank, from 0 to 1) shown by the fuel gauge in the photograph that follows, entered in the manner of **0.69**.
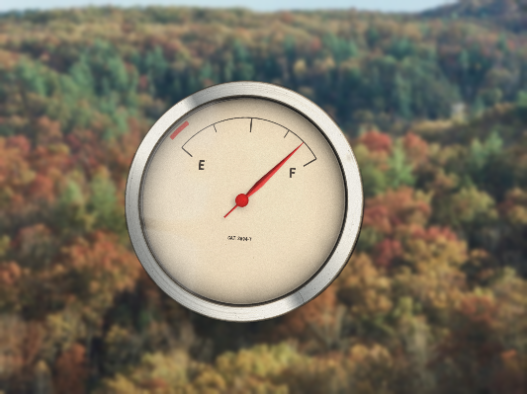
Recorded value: **0.875**
